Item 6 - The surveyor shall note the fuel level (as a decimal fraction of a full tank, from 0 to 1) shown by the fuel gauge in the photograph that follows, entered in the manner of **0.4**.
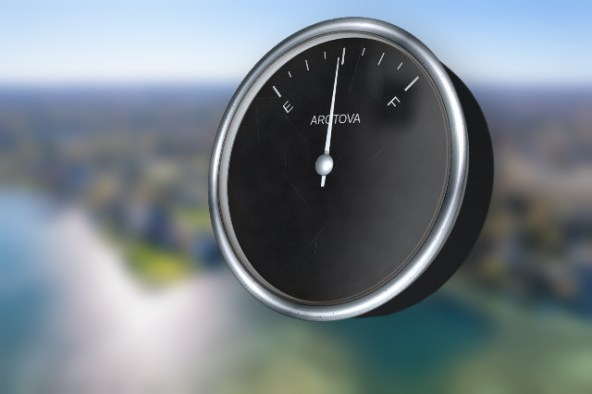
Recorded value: **0.5**
